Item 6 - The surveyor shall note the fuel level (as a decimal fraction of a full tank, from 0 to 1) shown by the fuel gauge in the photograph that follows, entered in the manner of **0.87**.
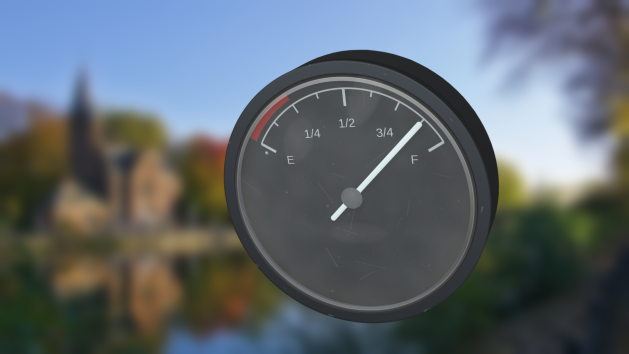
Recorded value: **0.875**
